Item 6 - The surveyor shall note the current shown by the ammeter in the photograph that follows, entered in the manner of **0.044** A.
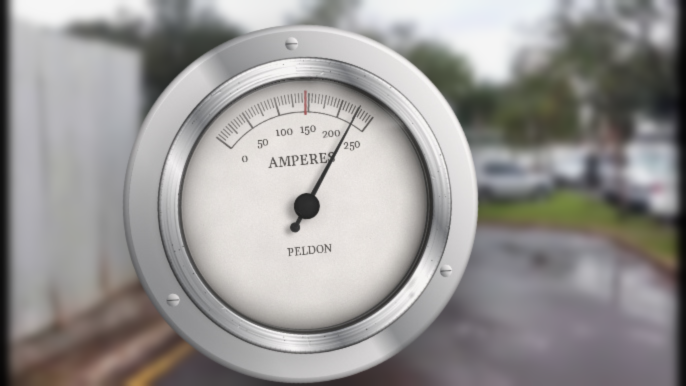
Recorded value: **225** A
